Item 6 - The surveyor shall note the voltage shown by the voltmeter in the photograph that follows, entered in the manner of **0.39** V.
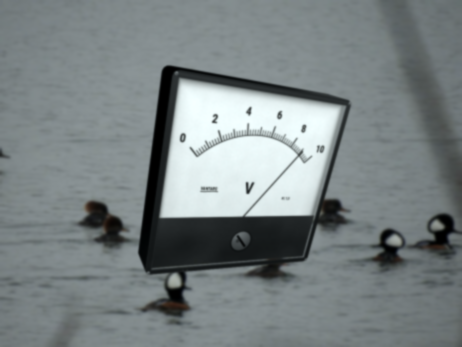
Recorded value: **9** V
